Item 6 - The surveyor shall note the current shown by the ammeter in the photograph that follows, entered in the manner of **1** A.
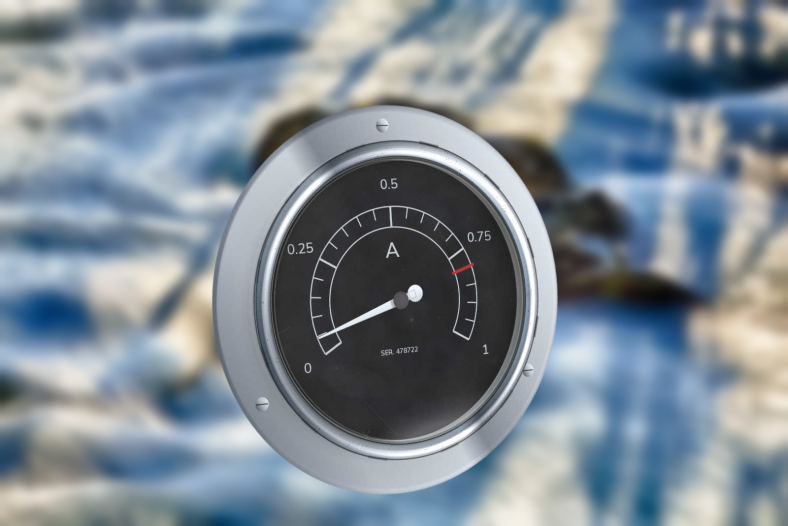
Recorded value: **0.05** A
